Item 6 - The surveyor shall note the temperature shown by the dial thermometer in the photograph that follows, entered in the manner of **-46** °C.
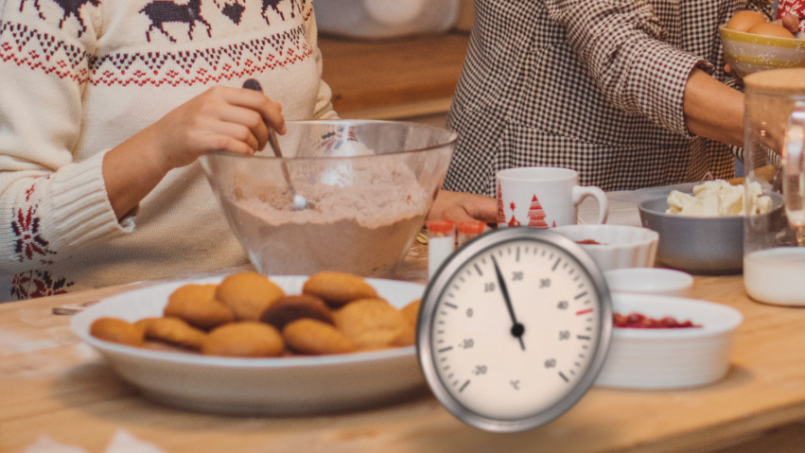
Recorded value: **14** °C
